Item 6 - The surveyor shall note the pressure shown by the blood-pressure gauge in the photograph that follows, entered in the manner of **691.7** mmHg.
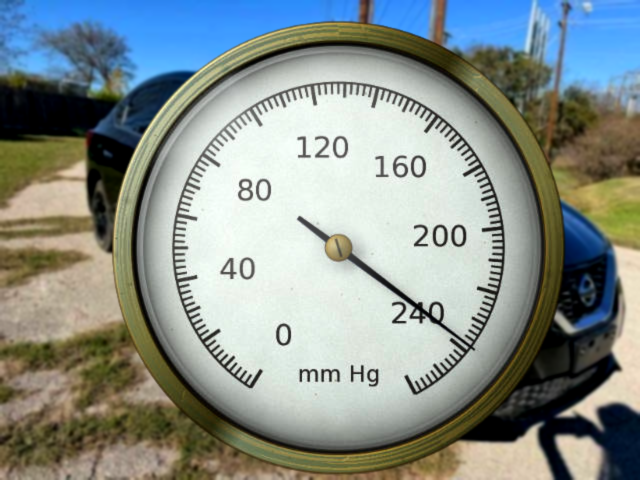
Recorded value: **238** mmHg
